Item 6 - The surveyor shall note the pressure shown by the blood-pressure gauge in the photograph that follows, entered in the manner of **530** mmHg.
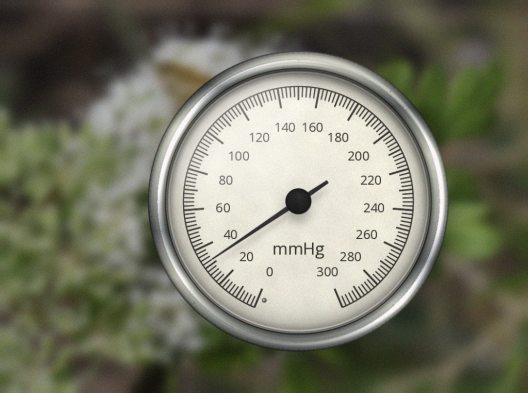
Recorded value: **32** mmHg
